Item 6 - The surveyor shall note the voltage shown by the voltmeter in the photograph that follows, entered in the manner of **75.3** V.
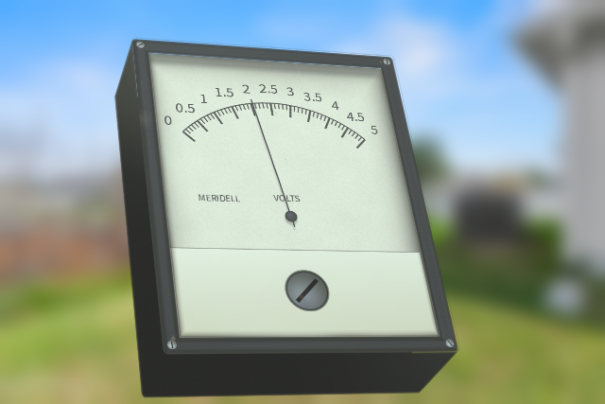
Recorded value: **2** V
